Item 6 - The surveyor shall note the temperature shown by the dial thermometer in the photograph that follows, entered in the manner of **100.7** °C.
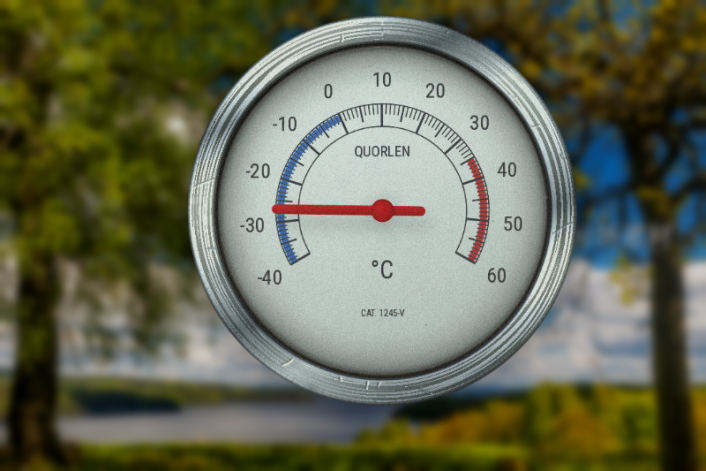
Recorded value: **-27** °C
